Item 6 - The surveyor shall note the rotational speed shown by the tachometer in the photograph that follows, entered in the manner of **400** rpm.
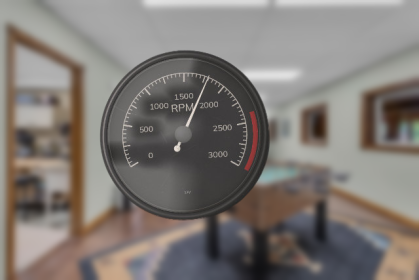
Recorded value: **1800** rpm
